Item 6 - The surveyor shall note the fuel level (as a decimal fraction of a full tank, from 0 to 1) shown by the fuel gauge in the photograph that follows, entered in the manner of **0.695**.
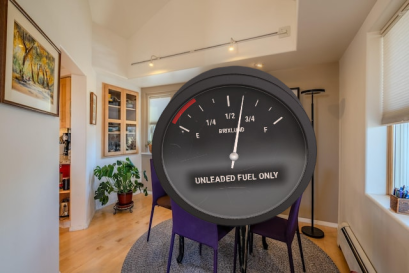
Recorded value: **0.625**
